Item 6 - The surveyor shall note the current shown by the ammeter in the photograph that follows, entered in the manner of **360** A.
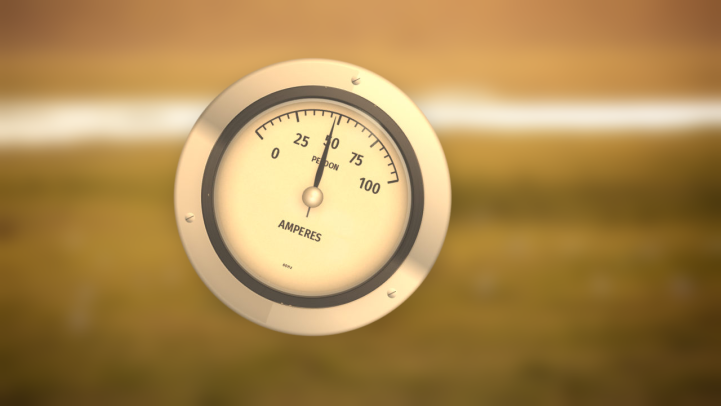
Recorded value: **47.5** A
